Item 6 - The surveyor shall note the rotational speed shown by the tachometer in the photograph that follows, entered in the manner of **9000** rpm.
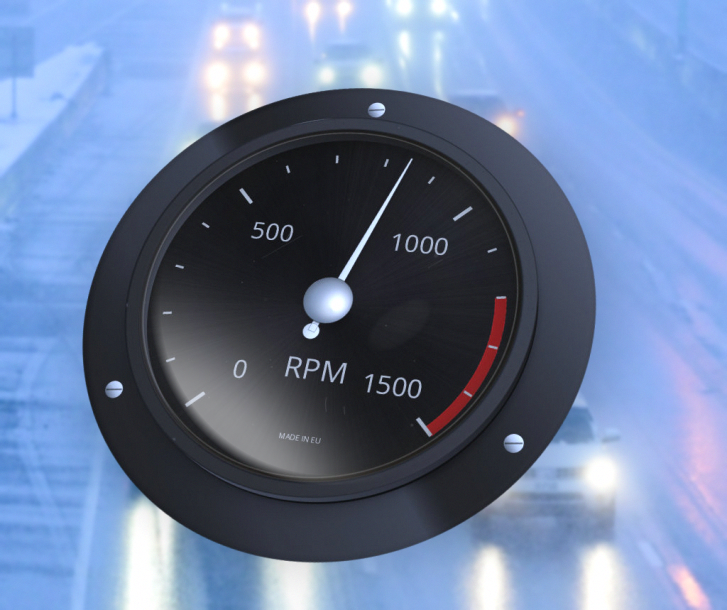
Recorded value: **850** rpm
